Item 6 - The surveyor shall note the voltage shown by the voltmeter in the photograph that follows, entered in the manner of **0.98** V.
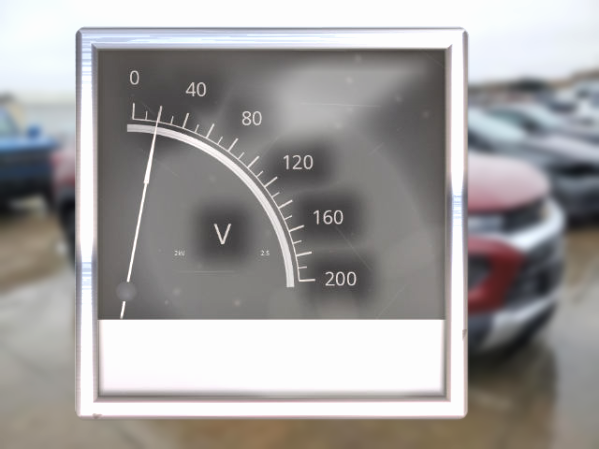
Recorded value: **20** V
